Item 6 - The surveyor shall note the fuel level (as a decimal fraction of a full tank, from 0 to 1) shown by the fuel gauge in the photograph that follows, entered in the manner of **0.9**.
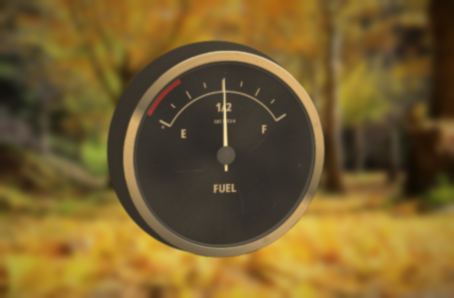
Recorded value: **0.5**
